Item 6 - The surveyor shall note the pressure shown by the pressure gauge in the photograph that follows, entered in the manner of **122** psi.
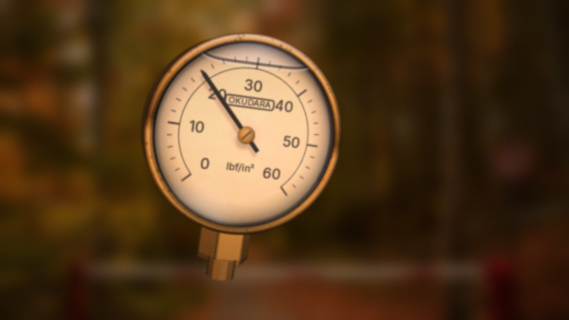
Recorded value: **20** psi
